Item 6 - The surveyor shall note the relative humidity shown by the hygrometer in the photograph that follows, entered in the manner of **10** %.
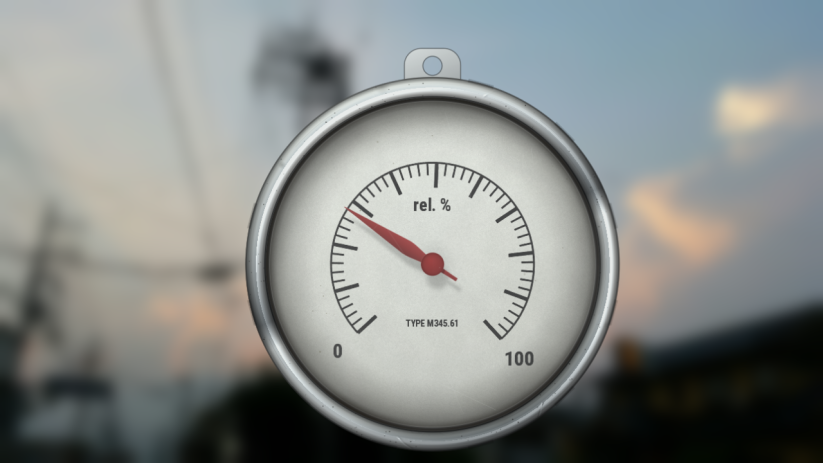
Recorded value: **28** %
